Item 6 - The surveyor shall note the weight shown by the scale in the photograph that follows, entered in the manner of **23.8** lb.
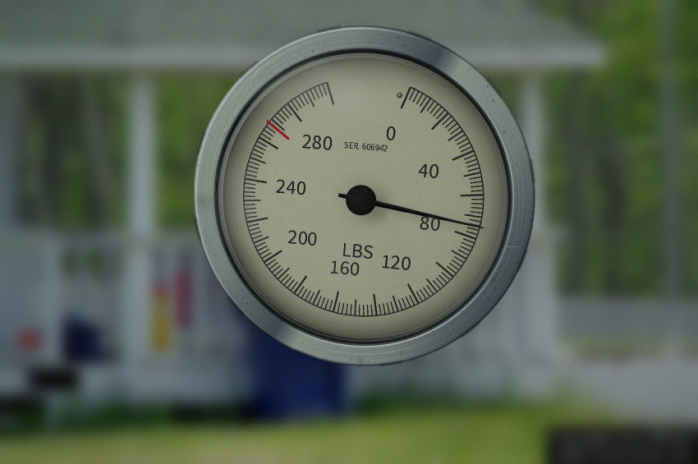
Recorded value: **74** lb
